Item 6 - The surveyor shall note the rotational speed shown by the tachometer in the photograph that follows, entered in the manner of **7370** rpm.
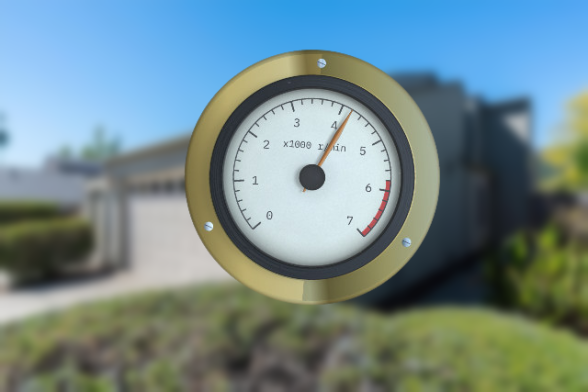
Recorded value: **4200** rpm
